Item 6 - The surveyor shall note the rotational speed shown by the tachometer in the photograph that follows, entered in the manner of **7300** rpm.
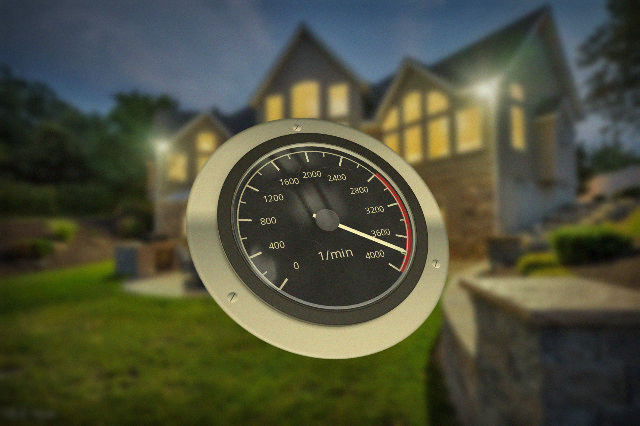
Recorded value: **3800** rpm
